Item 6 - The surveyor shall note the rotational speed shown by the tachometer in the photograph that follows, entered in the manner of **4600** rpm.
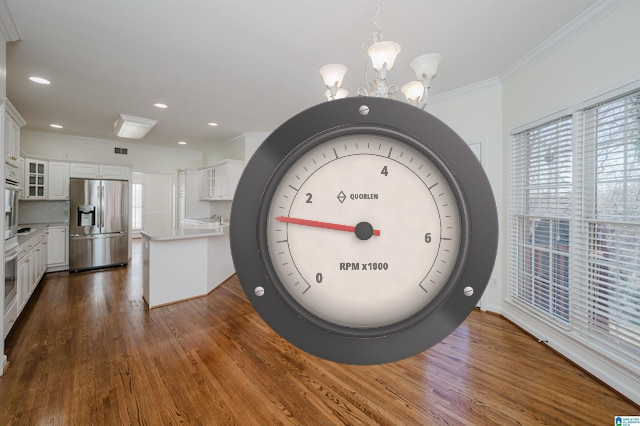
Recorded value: **1400** rpm
